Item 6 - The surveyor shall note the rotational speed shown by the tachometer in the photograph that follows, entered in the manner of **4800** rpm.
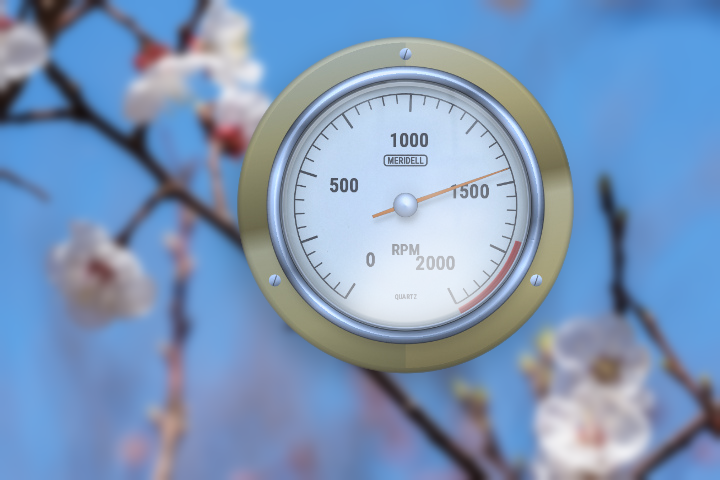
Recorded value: **1450** rpm
